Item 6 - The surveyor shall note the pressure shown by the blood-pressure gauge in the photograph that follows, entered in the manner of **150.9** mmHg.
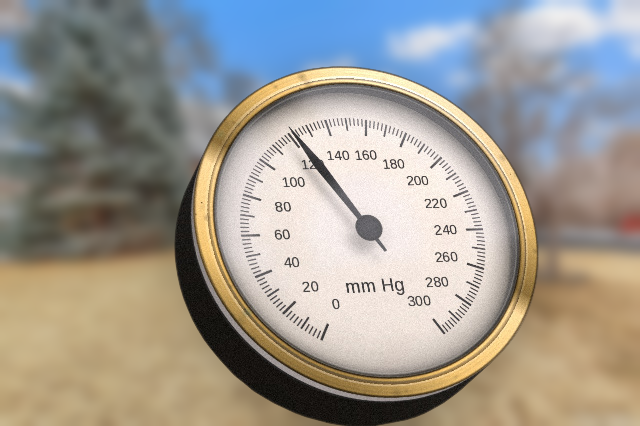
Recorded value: **120** mmHg
